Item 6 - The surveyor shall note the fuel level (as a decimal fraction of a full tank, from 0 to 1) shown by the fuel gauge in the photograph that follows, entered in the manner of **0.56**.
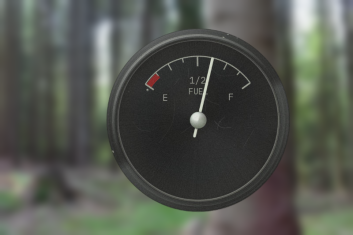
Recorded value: **0.625**
